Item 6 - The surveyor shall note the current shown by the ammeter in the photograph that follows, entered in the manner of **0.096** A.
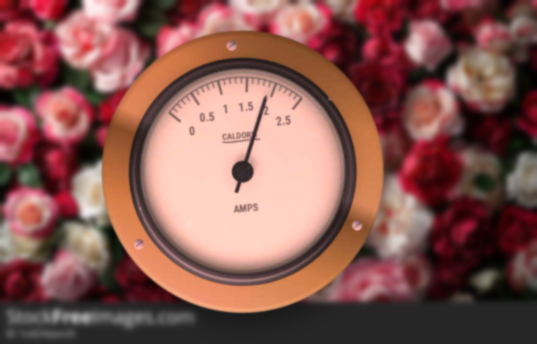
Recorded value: **1.9** A
